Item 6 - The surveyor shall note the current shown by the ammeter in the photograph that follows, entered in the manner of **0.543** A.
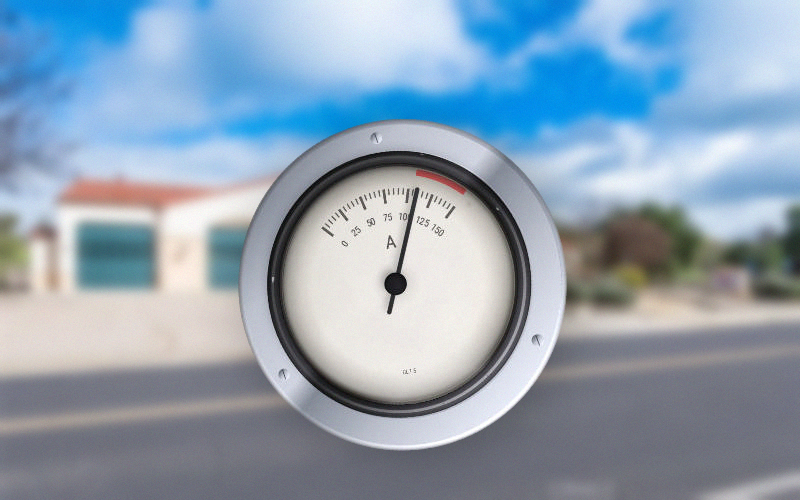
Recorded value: **110** A
